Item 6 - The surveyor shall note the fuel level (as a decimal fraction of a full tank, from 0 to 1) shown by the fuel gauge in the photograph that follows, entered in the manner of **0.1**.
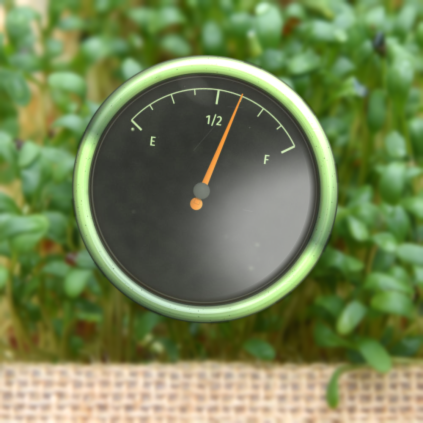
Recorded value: **0.625**
